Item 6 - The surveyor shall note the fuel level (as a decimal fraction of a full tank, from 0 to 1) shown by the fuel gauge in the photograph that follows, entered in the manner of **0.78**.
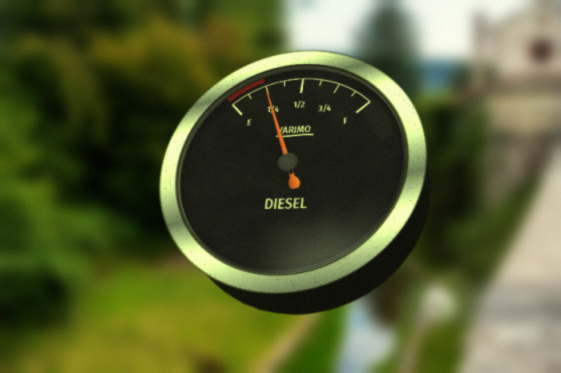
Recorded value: **0.25**
